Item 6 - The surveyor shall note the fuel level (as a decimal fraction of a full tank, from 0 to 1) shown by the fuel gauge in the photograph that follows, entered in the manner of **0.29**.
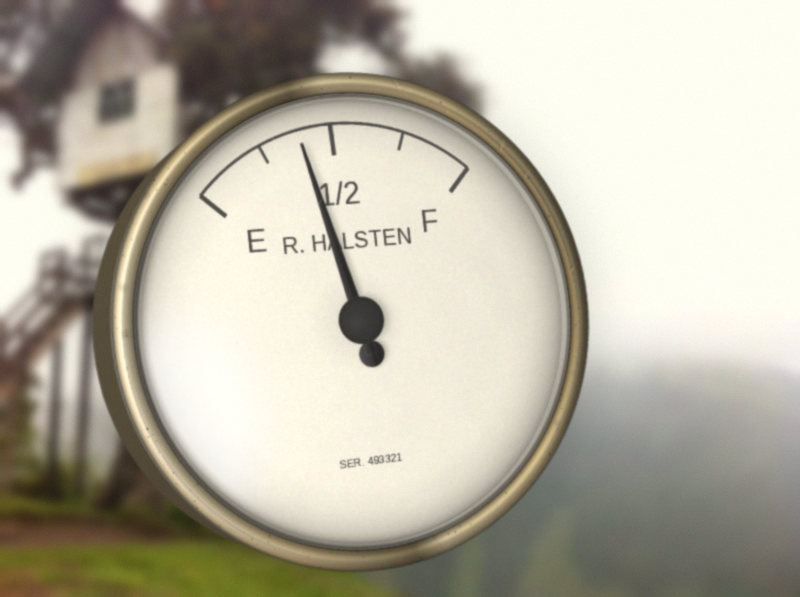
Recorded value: **0.375**
